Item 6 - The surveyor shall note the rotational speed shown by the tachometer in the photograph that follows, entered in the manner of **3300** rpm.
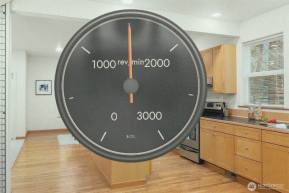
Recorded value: **1500** rpm
